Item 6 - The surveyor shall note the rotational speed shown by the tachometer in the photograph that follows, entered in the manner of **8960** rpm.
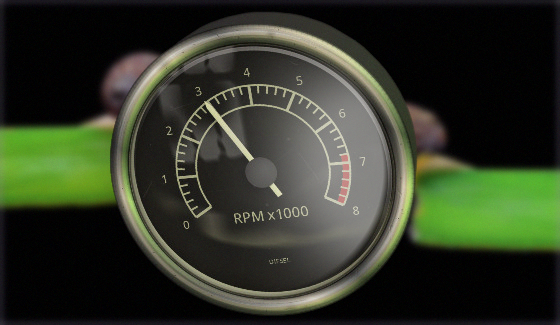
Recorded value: **3000** rpm
